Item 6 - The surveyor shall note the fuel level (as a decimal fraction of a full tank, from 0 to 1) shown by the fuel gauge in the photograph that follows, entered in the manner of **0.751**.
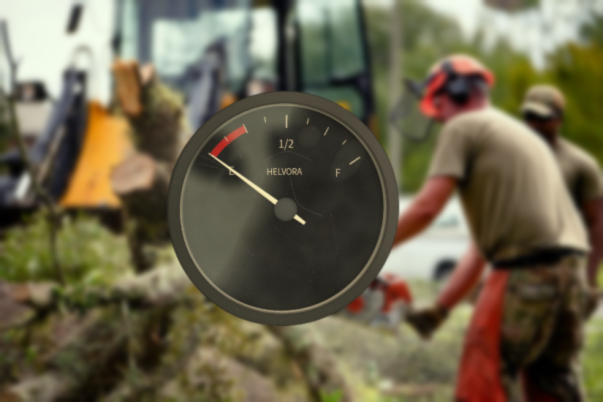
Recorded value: **0**
